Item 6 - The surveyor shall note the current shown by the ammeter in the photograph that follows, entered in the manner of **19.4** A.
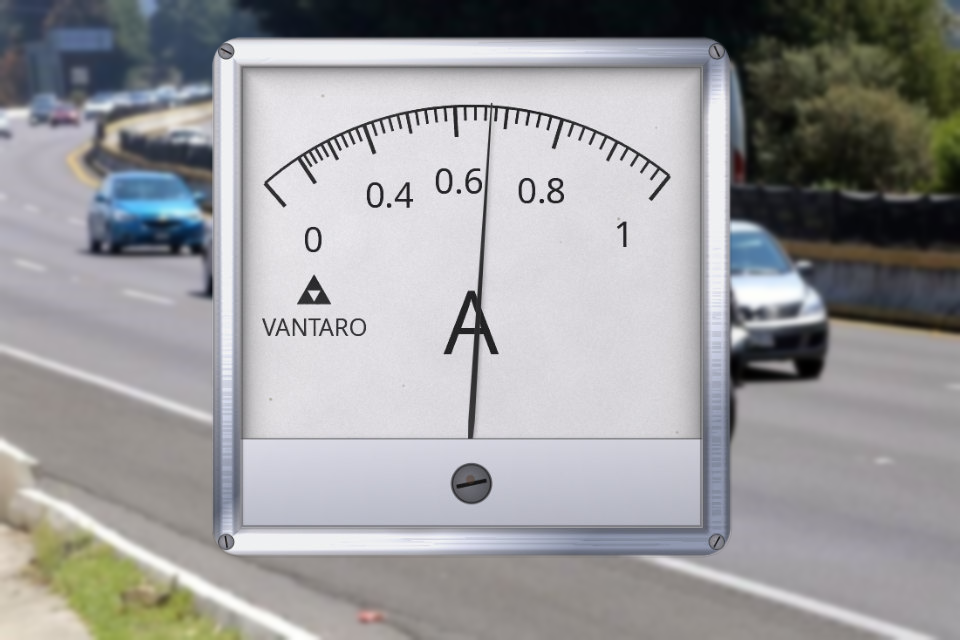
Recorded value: **0.67** A
